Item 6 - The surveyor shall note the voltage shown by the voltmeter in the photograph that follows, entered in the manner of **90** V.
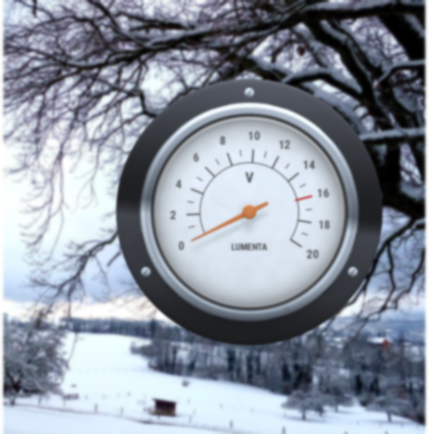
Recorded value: **0** V
